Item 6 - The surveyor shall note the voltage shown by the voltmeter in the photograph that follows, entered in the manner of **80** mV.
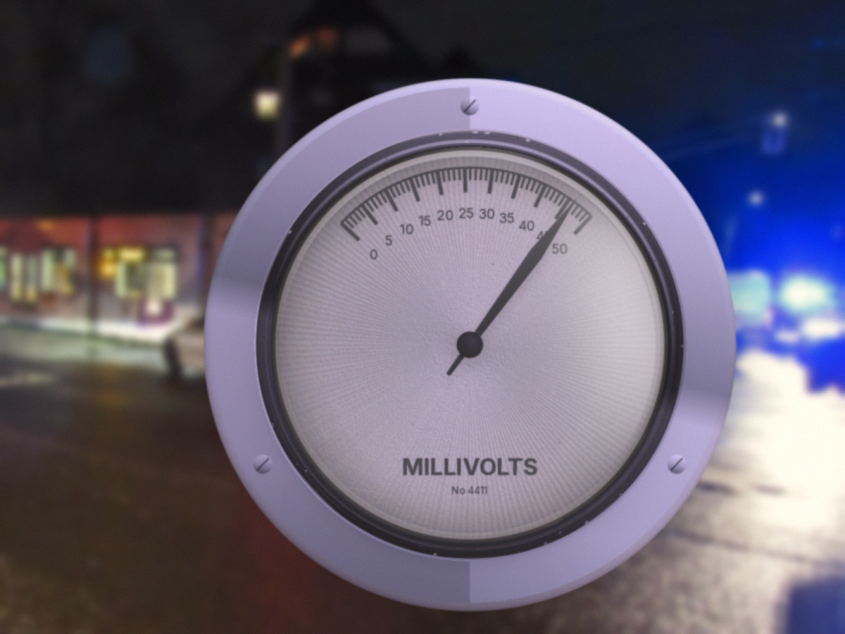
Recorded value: **46** mV
